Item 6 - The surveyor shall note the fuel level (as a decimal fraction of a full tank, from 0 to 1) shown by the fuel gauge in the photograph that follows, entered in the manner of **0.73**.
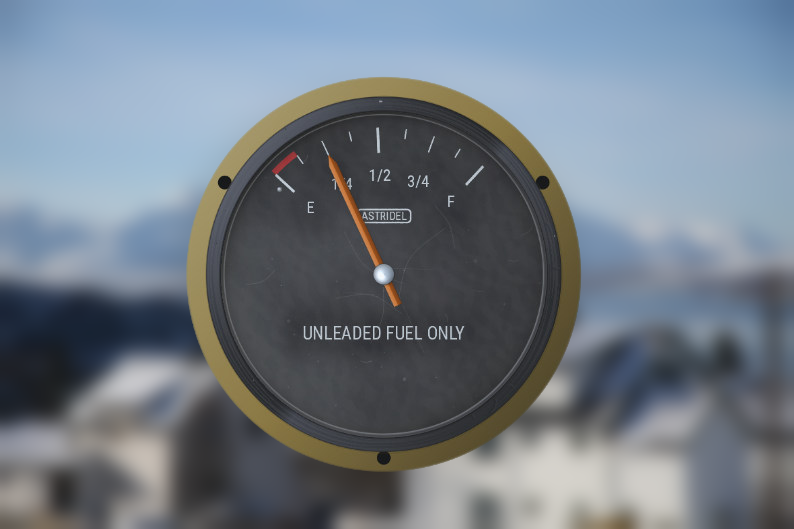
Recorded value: **0.25**
